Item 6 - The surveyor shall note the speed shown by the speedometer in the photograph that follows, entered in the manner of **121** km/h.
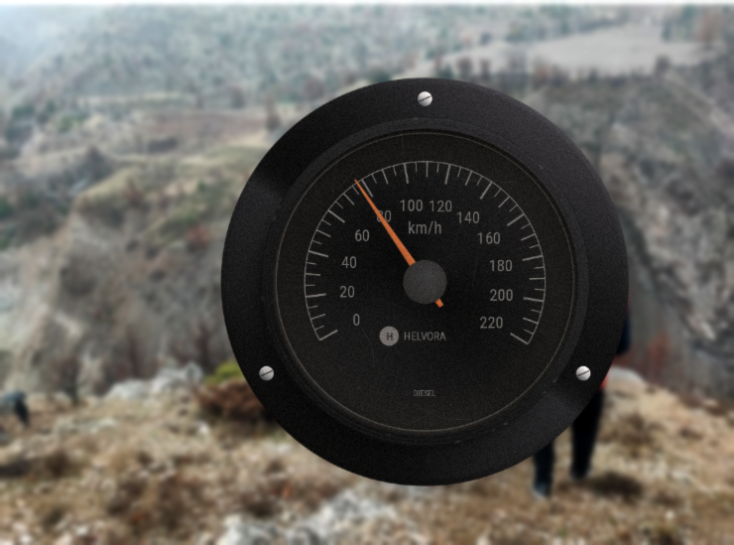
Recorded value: **77.5** km/h
